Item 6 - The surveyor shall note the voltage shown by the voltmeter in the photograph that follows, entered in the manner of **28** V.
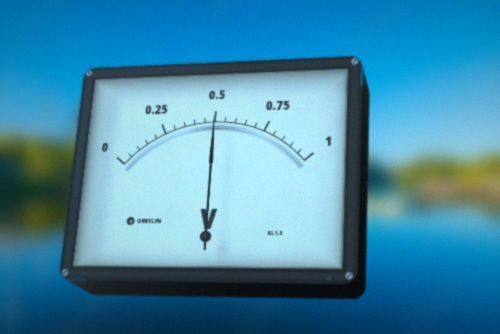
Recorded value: **0.5** V
